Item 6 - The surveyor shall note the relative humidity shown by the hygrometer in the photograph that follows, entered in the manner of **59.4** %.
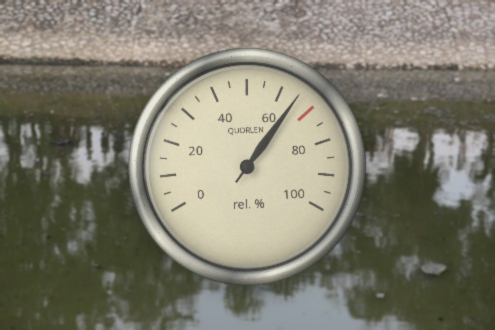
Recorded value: **65** %
